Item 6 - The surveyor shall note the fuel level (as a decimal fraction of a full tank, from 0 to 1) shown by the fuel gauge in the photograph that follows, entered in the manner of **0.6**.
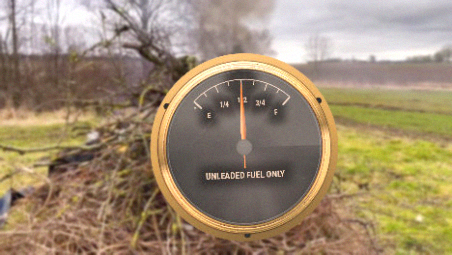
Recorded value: **0.5**
